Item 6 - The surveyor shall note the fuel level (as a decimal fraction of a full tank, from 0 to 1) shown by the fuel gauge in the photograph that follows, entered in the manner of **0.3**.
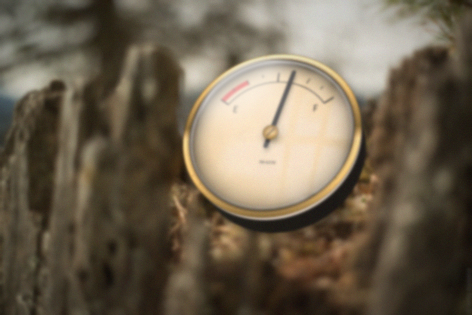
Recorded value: **0.625**
